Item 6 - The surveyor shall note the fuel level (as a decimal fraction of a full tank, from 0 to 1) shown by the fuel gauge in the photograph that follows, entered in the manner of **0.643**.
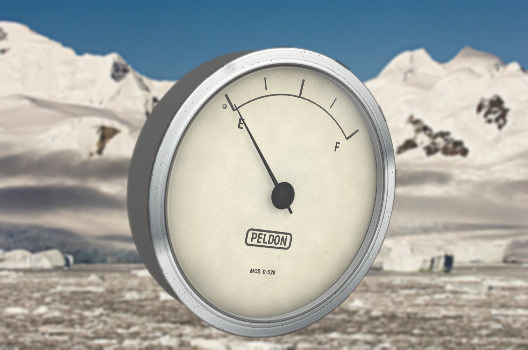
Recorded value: **0**
